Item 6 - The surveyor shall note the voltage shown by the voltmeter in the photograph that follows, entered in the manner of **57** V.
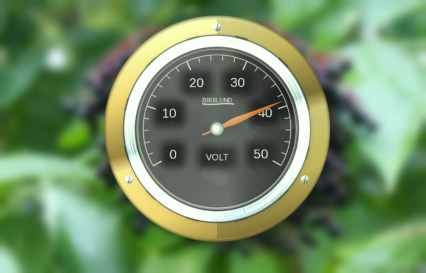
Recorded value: **39** V
